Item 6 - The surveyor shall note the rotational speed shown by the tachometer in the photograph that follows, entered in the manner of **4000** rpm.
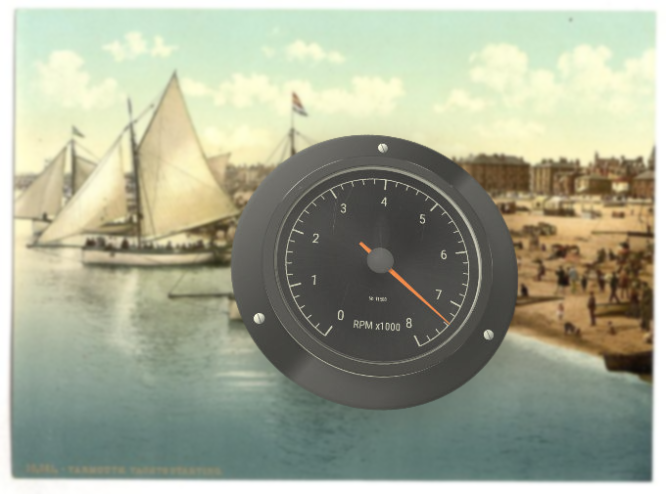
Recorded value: **7400** rpm
